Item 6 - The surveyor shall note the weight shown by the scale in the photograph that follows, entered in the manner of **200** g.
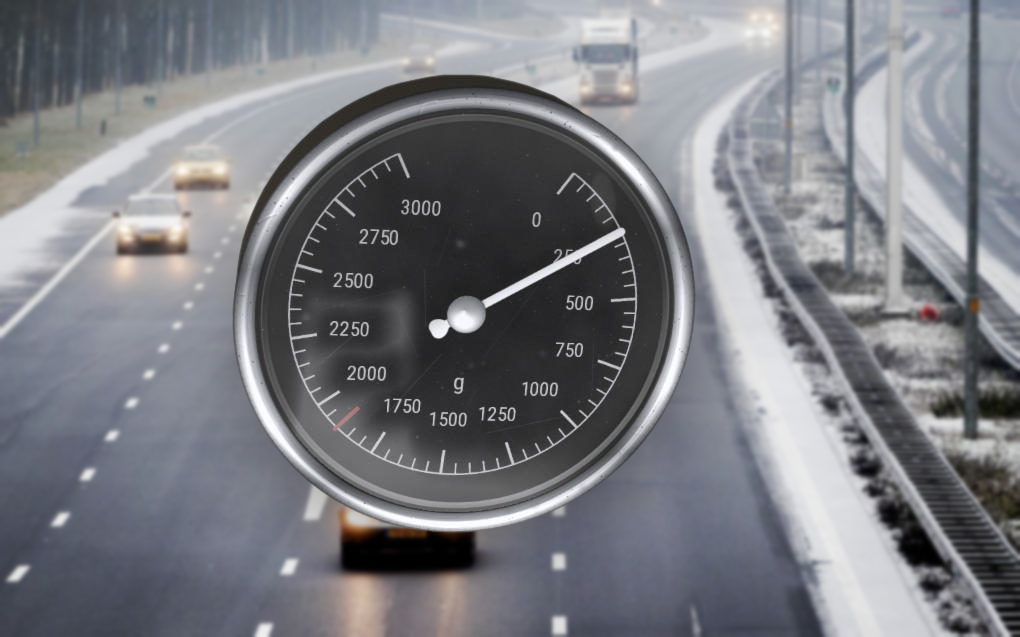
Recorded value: **250** g
